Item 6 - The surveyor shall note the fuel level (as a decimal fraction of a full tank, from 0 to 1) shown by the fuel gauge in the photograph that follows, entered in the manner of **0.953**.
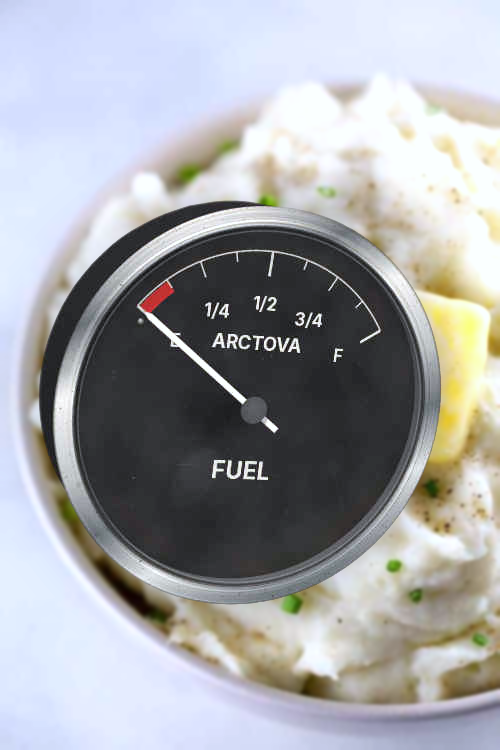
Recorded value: **0**
